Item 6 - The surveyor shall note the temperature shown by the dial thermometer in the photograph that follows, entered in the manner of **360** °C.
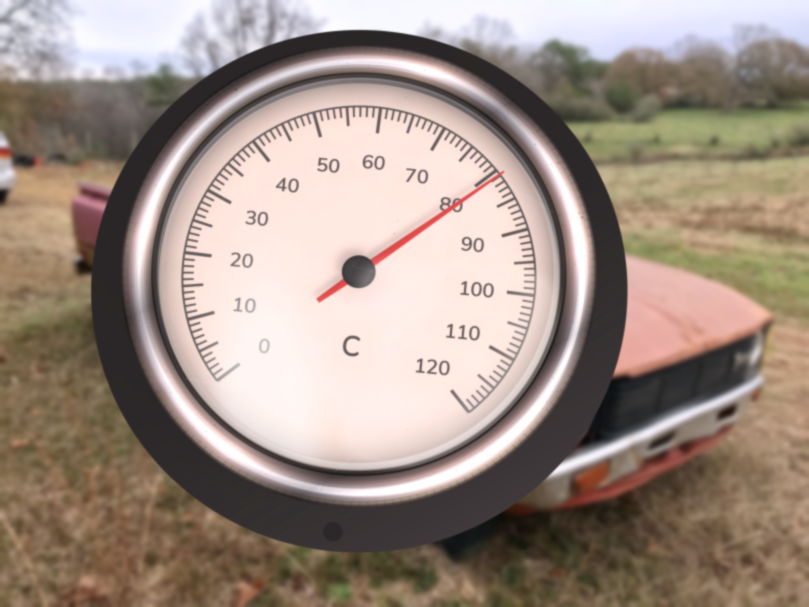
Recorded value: **81** °C
